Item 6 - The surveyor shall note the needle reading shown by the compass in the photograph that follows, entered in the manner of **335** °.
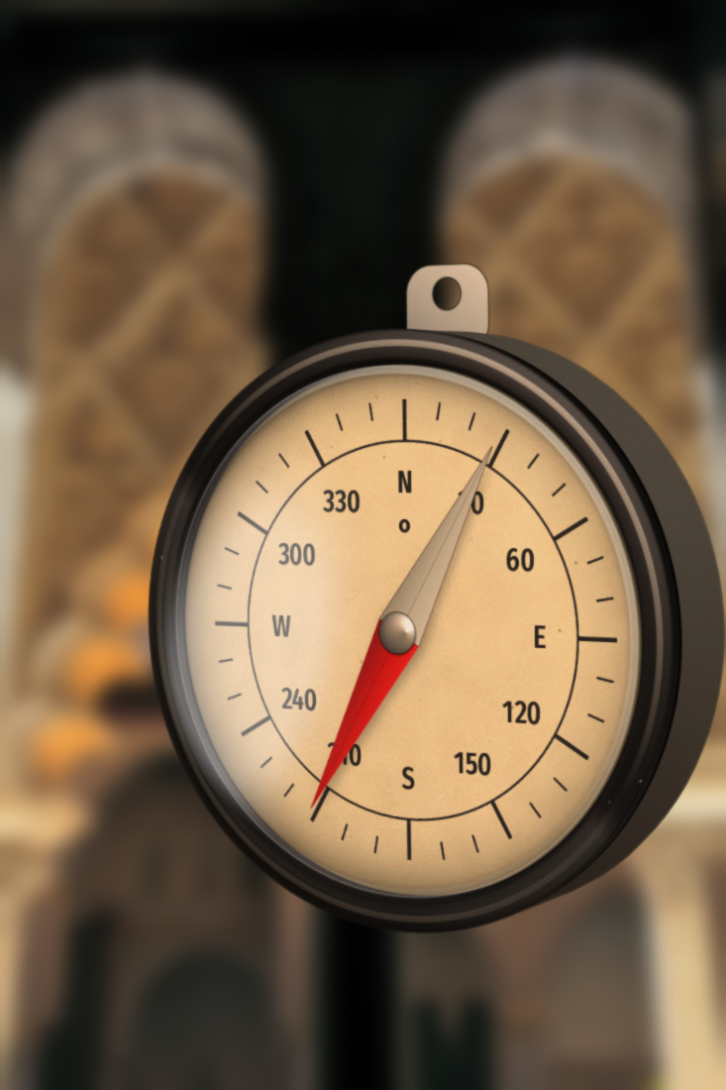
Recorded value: **210** °
